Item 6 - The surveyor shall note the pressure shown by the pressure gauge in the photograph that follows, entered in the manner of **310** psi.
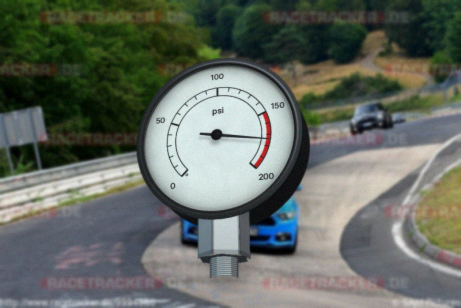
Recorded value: **175** psi
